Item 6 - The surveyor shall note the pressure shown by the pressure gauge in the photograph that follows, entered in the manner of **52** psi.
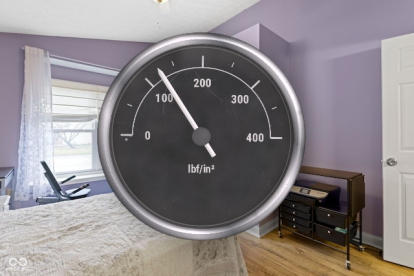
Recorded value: **125** psi
